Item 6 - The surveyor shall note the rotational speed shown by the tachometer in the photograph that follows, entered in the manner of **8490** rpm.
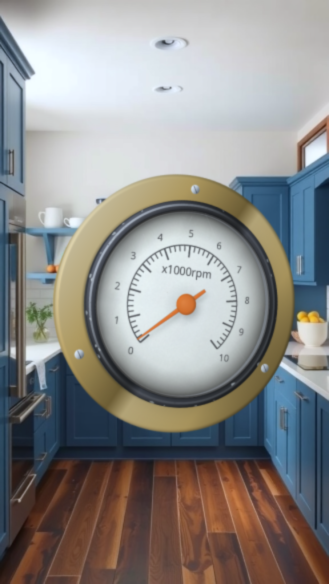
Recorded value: **200** rpm
